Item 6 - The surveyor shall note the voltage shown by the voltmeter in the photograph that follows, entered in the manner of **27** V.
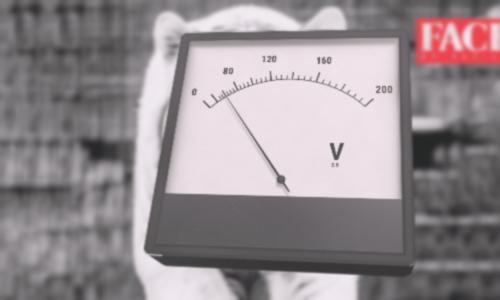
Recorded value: **60** V
